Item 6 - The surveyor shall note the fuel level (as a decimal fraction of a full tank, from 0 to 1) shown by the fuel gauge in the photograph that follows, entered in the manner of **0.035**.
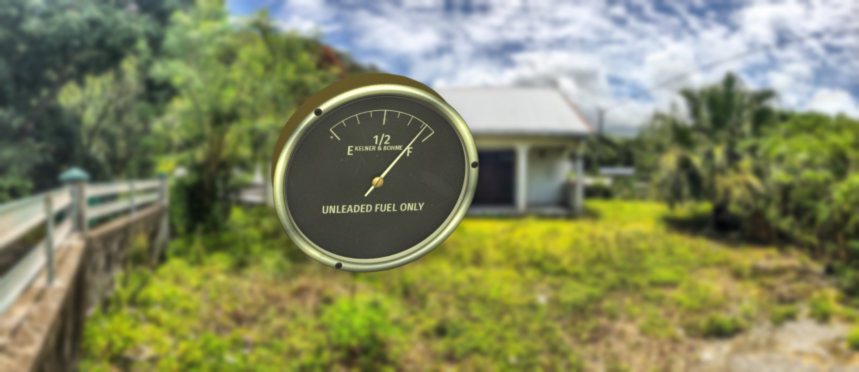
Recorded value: **0.875**
